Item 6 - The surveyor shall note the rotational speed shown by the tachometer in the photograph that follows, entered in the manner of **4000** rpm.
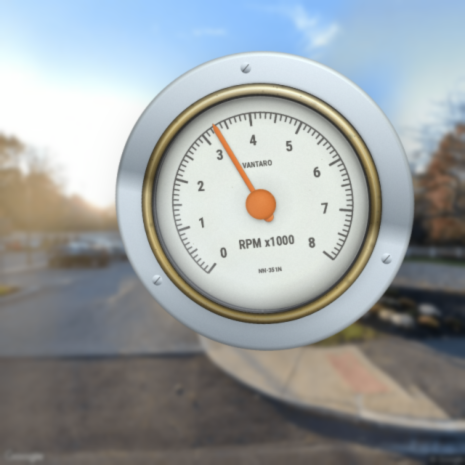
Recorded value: **3300** rpm
